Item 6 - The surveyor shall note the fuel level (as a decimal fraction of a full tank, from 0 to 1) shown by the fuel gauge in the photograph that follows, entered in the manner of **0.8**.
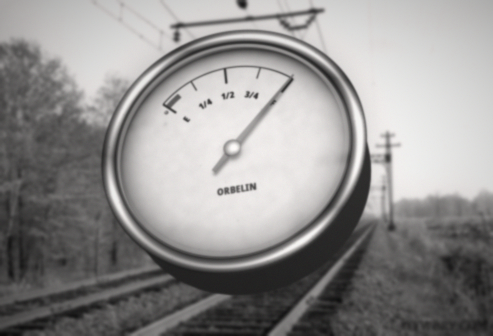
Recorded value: **1**
